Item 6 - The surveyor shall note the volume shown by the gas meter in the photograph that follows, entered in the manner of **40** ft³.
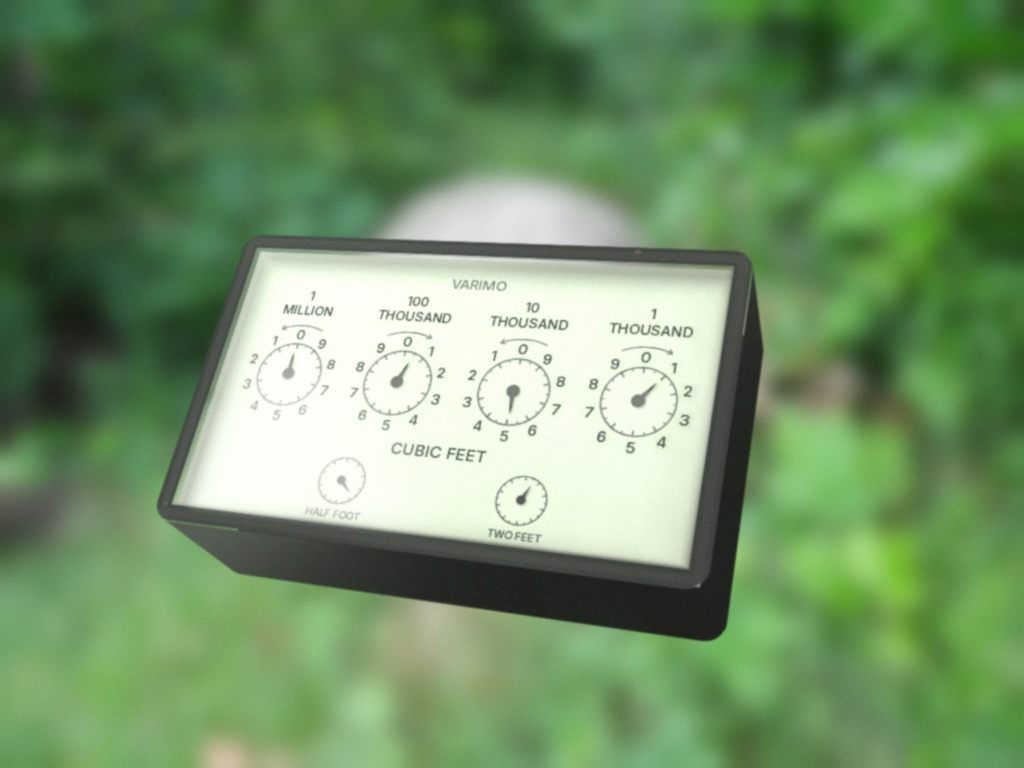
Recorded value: **5100** ft³
